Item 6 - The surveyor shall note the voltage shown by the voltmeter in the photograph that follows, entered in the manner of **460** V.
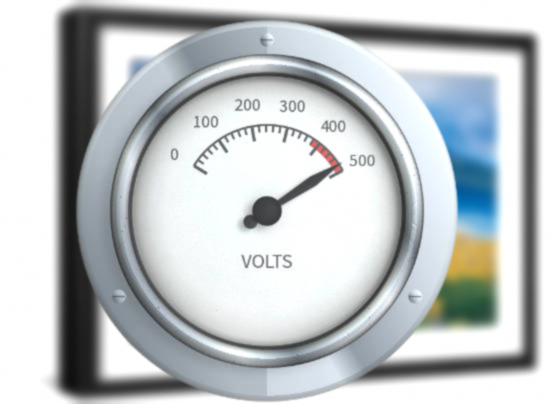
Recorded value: **480** V
